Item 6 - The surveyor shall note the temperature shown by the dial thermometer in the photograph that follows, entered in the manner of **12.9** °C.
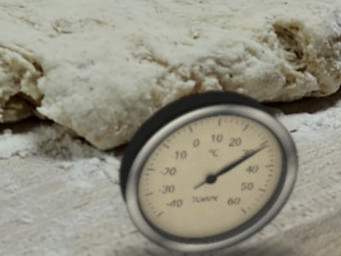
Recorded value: **30** °C
